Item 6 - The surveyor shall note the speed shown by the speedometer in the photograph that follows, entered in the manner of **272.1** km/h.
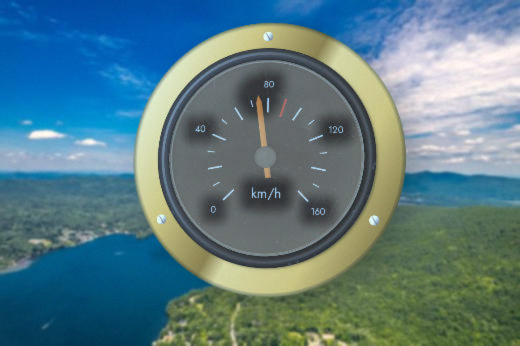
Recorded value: **75** km/h
